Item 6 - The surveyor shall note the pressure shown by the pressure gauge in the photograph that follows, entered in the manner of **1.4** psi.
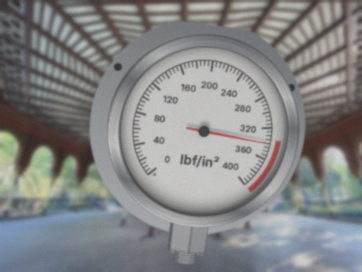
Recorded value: **340** psi
